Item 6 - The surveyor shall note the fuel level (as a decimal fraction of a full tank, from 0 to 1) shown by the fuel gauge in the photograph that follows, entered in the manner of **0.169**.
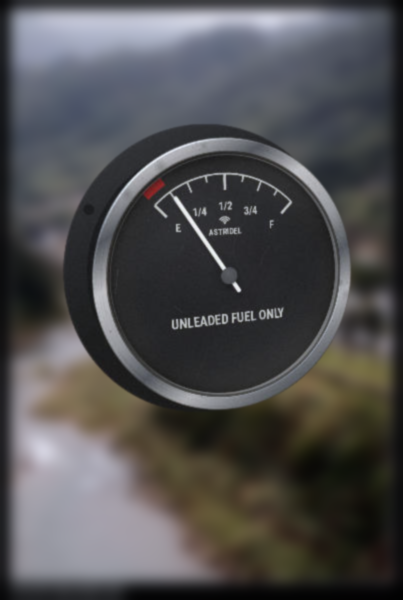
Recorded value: **0.125**
